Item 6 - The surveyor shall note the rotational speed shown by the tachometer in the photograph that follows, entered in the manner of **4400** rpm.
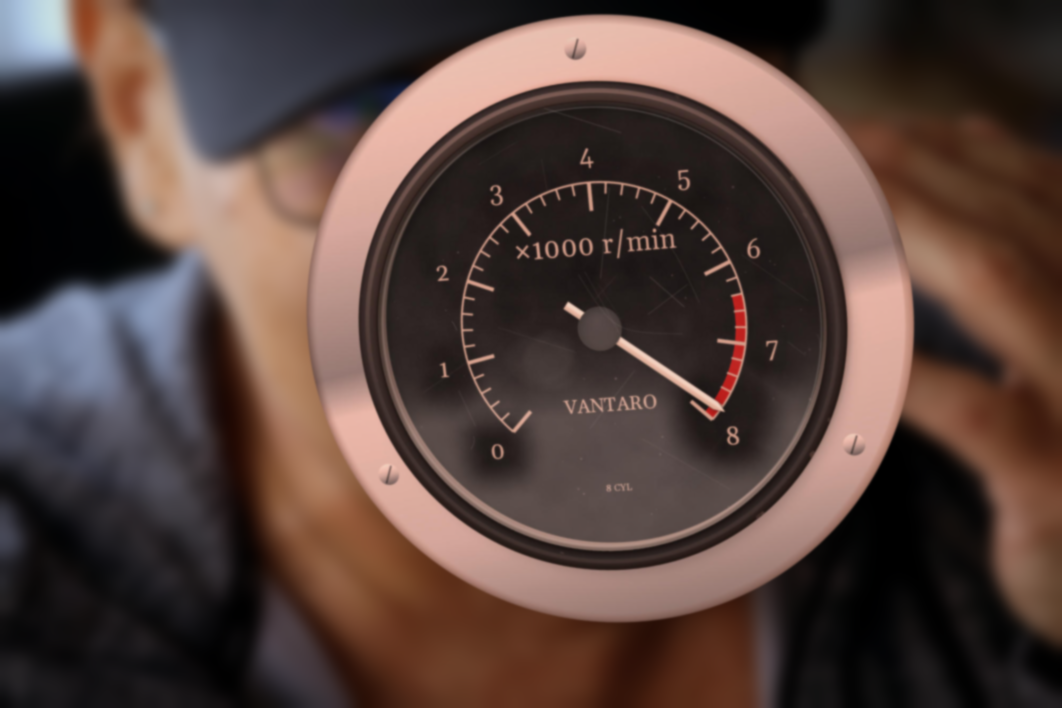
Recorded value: **7800** rpm
